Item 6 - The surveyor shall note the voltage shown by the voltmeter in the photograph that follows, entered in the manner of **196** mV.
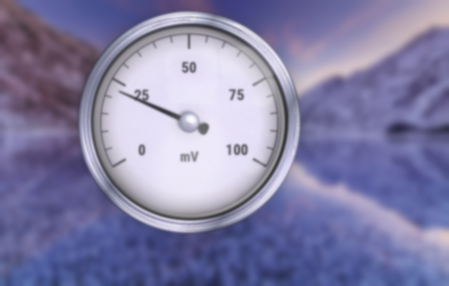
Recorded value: **22.5** mV
